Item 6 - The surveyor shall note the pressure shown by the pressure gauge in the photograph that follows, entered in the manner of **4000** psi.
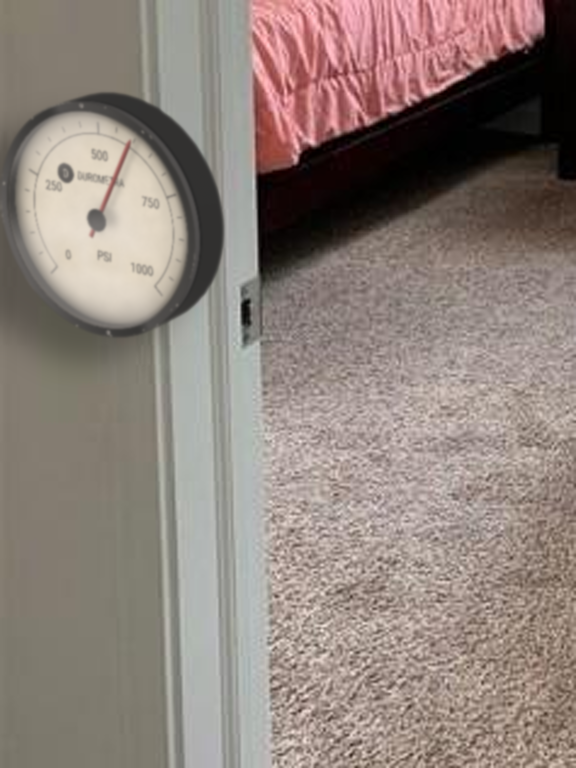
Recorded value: **600** psi
